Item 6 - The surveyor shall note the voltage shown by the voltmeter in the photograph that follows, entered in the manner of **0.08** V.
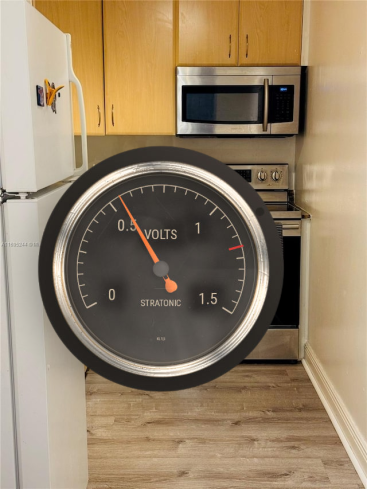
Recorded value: **0.55** V
